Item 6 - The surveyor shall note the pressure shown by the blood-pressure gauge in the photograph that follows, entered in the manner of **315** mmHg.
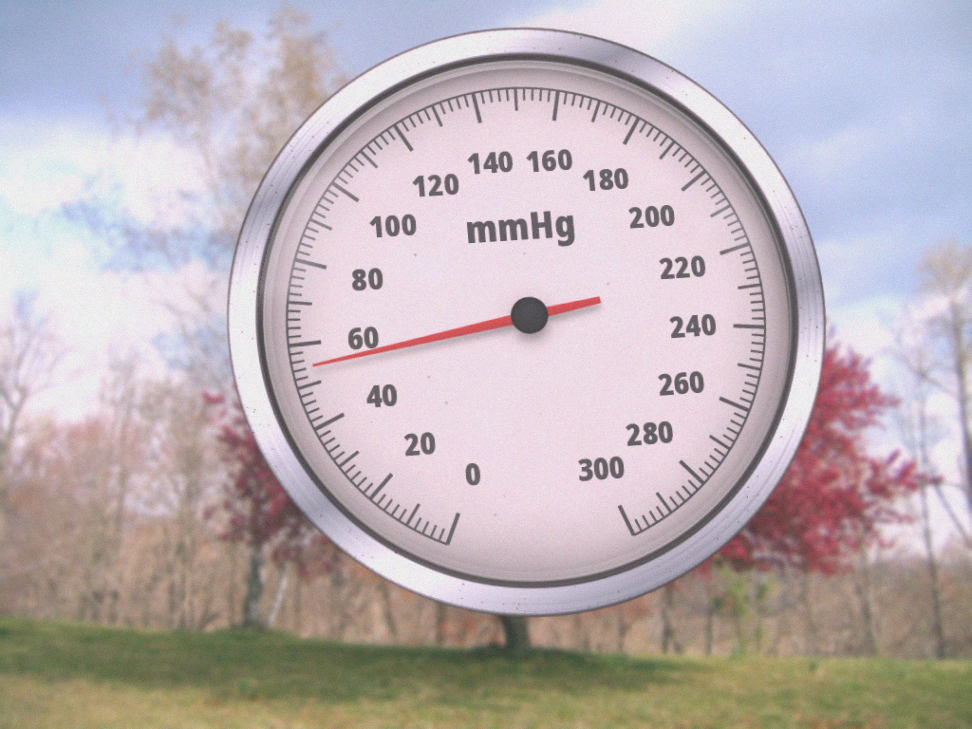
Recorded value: **54** mmHg
